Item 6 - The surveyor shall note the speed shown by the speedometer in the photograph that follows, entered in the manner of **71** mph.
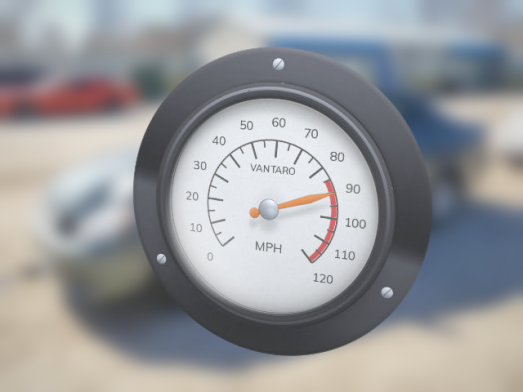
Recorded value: **90** mph
